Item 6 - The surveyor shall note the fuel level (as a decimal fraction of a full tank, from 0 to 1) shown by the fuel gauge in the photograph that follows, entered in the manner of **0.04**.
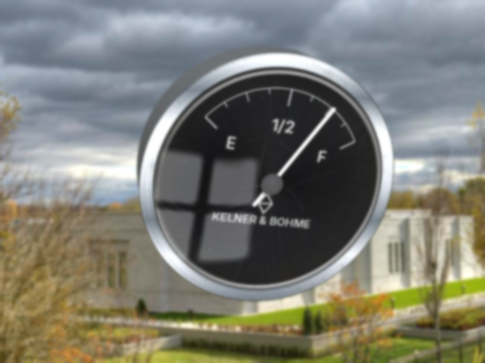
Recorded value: **0.75**
